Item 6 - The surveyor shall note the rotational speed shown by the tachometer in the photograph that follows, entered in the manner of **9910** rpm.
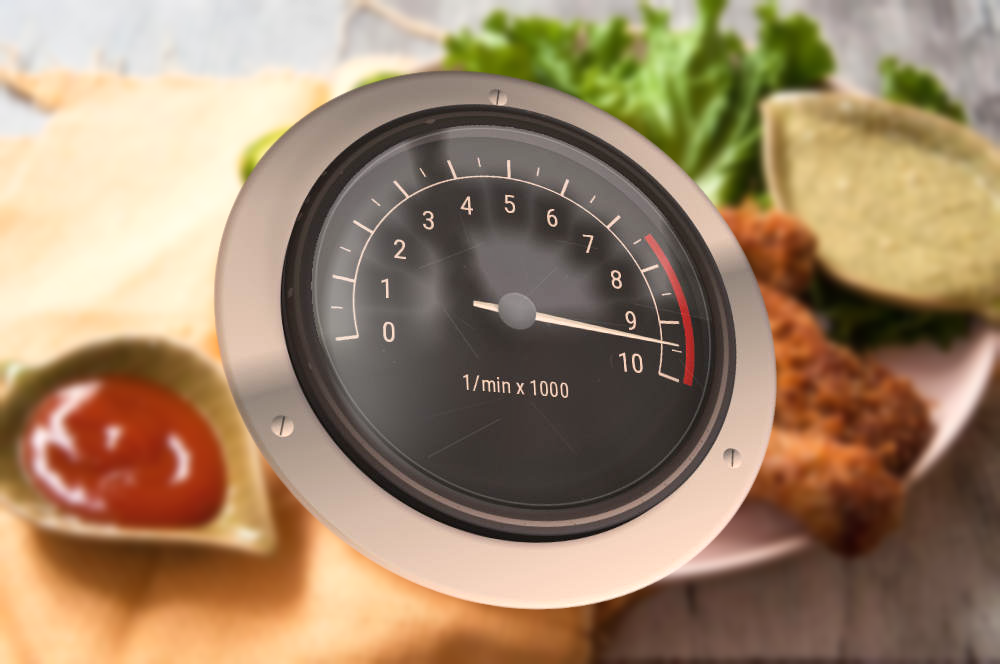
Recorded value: **9500** rpm
